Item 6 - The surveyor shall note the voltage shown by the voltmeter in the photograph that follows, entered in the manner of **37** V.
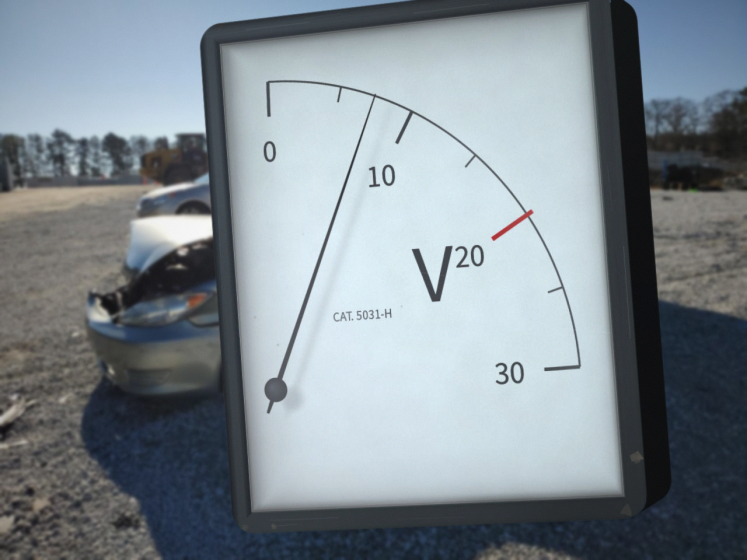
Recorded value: **7.5** V
